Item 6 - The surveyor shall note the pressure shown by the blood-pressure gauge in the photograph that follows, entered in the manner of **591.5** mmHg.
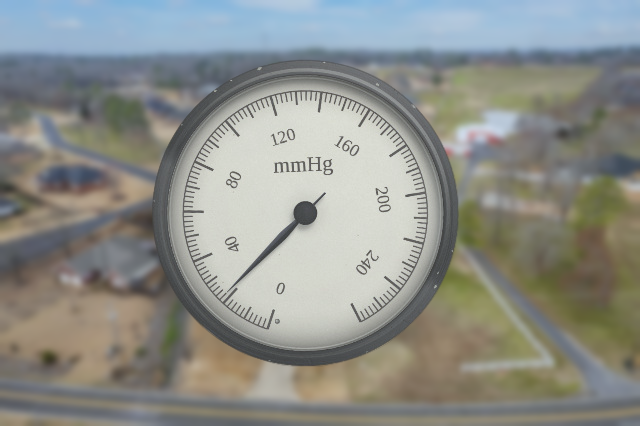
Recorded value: **22** mmHg
